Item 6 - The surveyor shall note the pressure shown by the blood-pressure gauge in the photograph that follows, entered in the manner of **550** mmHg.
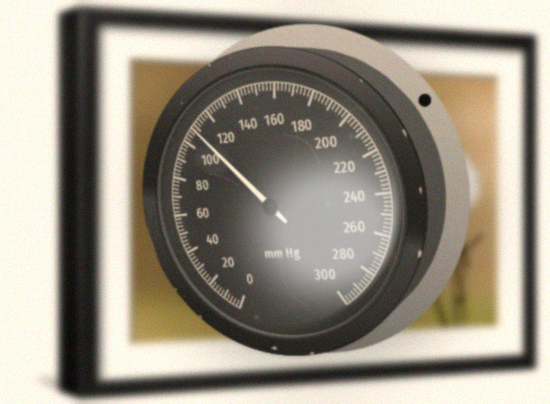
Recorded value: **110** mmHg
